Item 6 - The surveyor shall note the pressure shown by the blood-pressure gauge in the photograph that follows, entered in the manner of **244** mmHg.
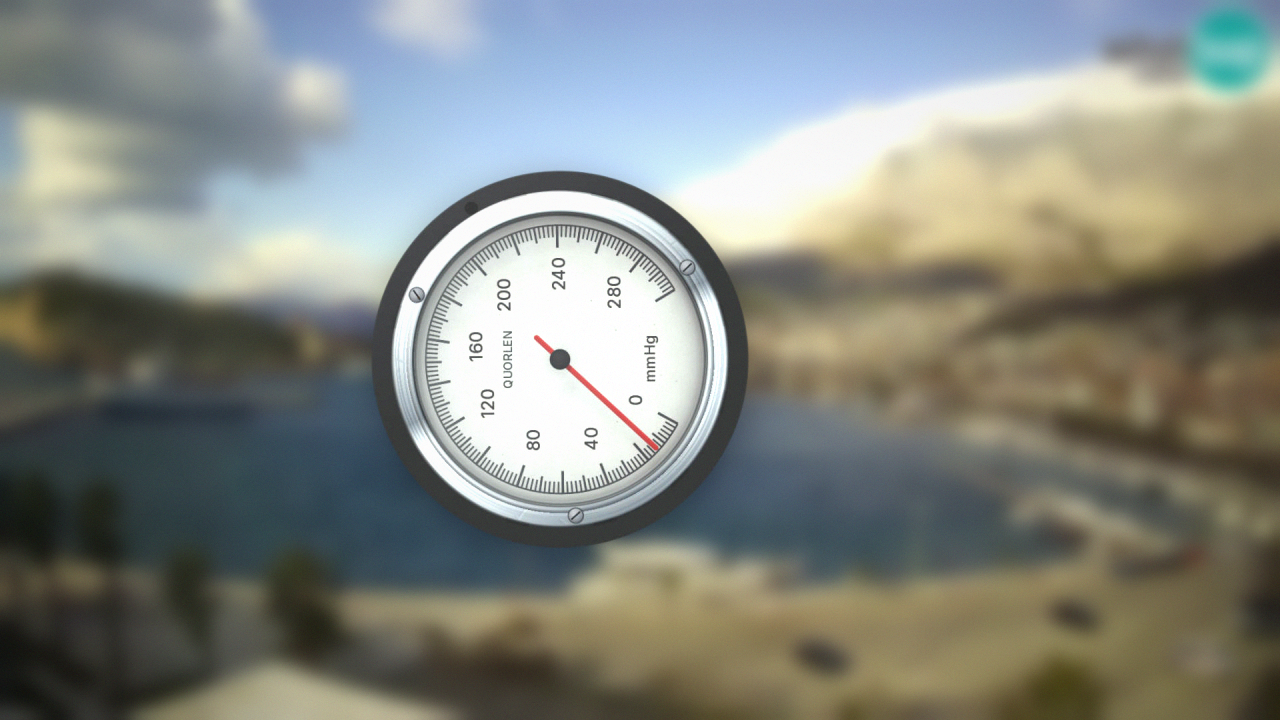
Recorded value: **14** mmHg
